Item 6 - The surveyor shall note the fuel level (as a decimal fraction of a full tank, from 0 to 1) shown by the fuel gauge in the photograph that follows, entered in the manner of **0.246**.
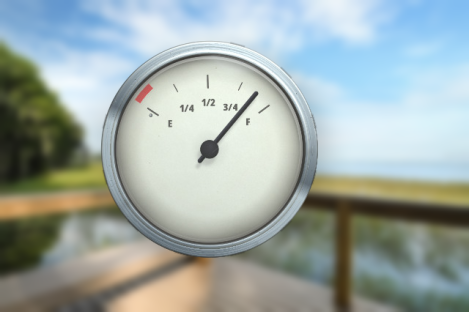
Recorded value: **0.875**
